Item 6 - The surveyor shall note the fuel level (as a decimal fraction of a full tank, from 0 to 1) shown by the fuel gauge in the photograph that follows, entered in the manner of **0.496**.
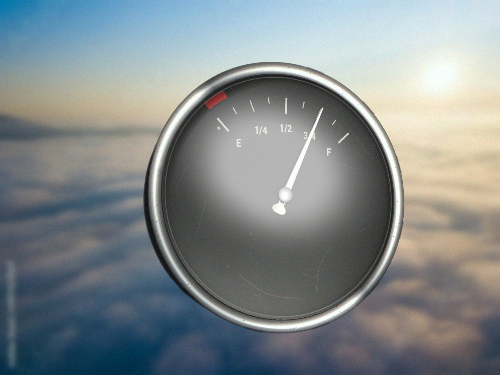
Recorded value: **0.75**
